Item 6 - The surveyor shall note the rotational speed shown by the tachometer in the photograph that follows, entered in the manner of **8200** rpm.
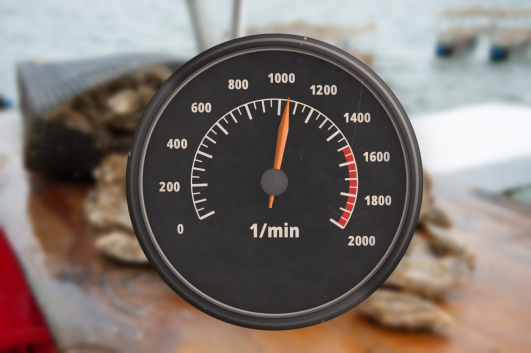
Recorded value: **1050** rpm
